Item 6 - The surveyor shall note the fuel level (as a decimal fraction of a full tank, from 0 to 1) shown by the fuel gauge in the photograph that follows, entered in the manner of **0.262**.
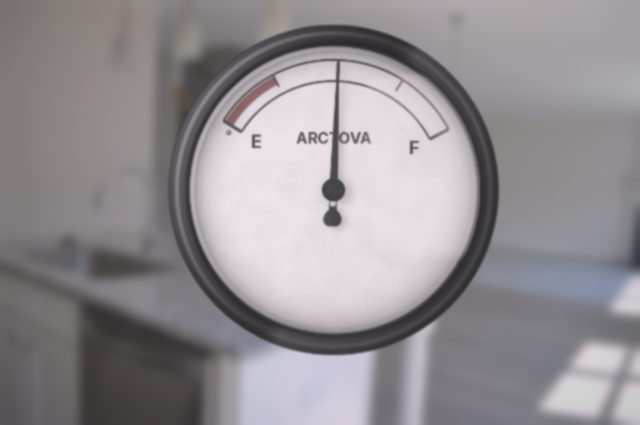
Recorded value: **0.5**
